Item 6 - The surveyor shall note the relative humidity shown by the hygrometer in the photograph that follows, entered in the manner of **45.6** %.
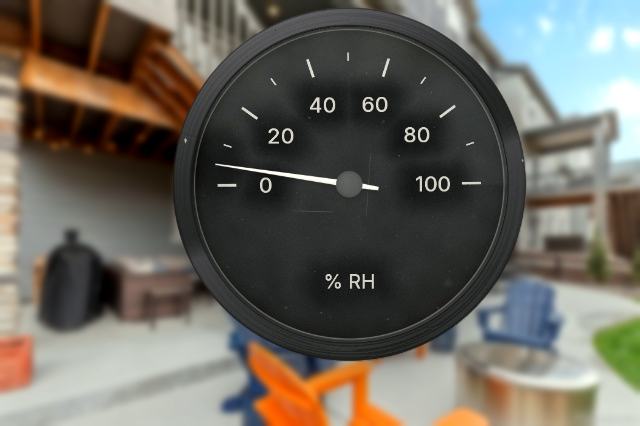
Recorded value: **5** %
